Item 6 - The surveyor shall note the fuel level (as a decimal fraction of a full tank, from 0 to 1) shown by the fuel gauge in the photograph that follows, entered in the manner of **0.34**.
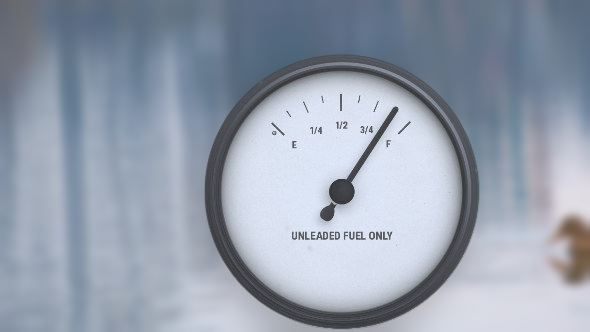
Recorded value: **0.875**
